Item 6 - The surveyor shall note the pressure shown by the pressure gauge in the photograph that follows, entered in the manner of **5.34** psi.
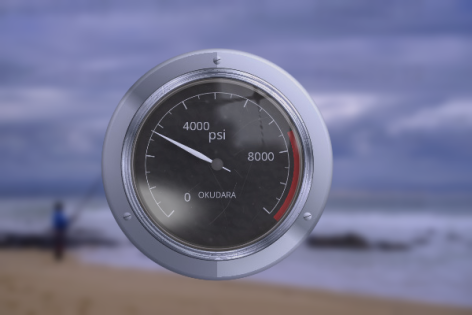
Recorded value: **2750** psi
